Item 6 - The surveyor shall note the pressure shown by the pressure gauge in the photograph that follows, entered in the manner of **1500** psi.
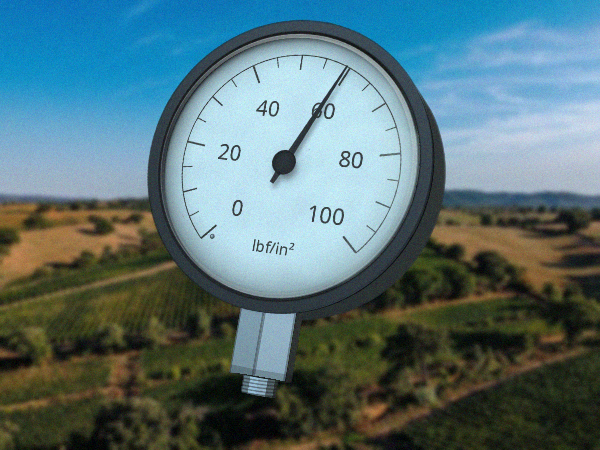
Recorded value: **60** psi
